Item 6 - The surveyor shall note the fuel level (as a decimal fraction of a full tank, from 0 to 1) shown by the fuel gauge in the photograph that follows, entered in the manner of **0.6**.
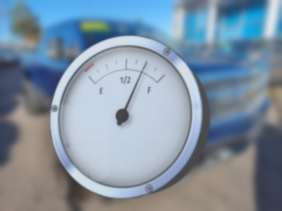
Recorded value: **0.75**
